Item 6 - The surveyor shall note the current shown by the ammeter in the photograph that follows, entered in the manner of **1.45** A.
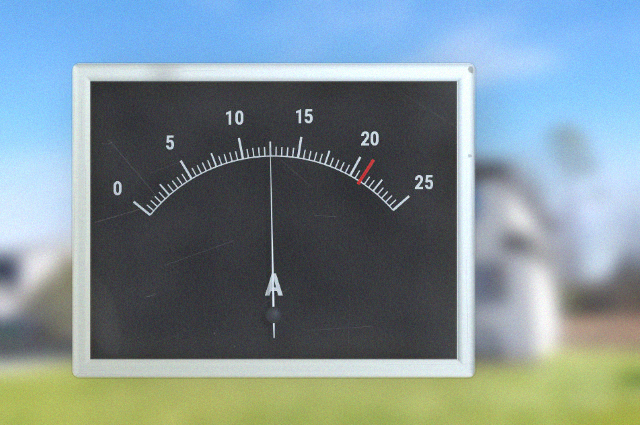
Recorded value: **12.5** A
